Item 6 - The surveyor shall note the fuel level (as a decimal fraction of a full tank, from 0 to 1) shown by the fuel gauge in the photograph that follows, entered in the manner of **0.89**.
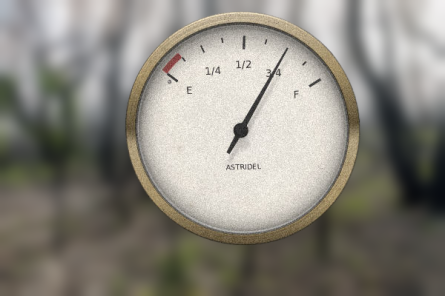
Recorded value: **0.75**
